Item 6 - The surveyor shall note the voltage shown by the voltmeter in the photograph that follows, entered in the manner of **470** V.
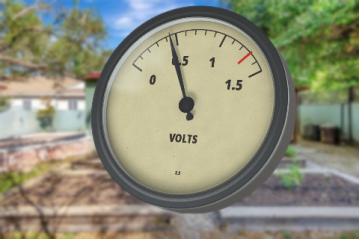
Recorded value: **0.45** V
